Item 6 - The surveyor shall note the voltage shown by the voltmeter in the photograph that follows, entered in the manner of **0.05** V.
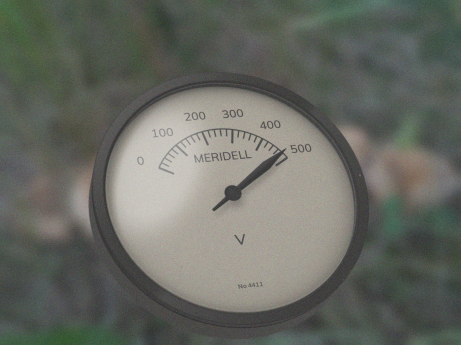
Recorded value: **480** V
